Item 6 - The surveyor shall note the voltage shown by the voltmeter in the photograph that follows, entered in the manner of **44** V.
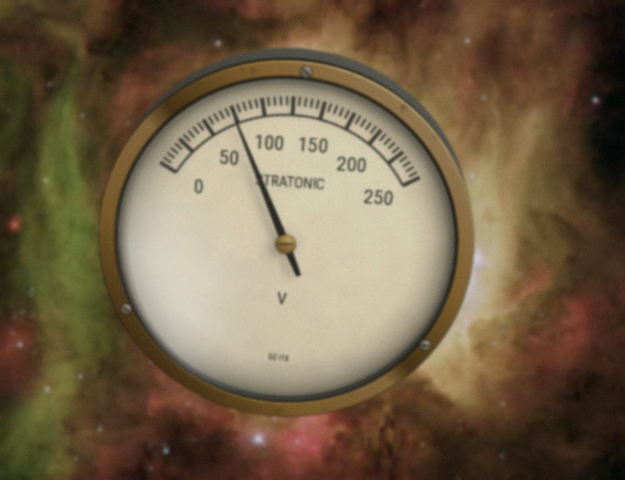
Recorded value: **75** V
